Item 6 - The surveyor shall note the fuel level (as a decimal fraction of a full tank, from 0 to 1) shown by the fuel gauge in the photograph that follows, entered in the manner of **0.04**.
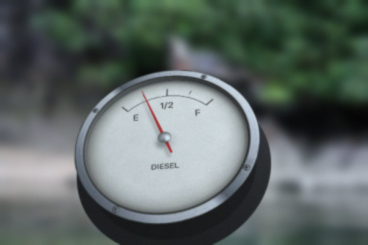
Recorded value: **0.25**
